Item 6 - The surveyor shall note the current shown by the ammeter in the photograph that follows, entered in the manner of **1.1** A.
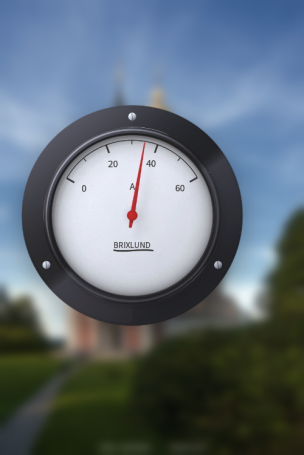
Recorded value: **35** A
